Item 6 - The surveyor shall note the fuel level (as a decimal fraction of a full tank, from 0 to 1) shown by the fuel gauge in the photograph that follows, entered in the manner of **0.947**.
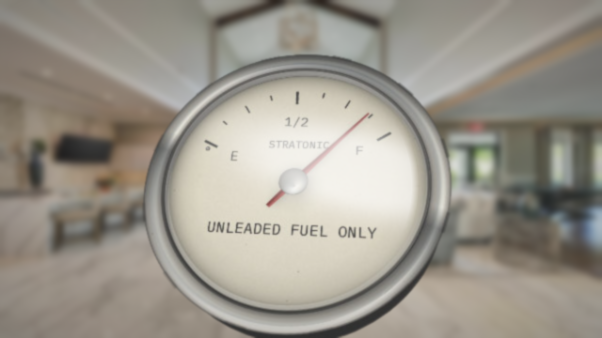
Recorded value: **0.875**
